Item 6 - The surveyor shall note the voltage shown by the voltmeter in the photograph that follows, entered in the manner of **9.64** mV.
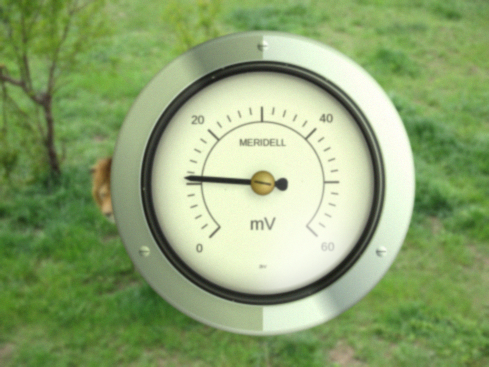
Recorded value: **11** mV
